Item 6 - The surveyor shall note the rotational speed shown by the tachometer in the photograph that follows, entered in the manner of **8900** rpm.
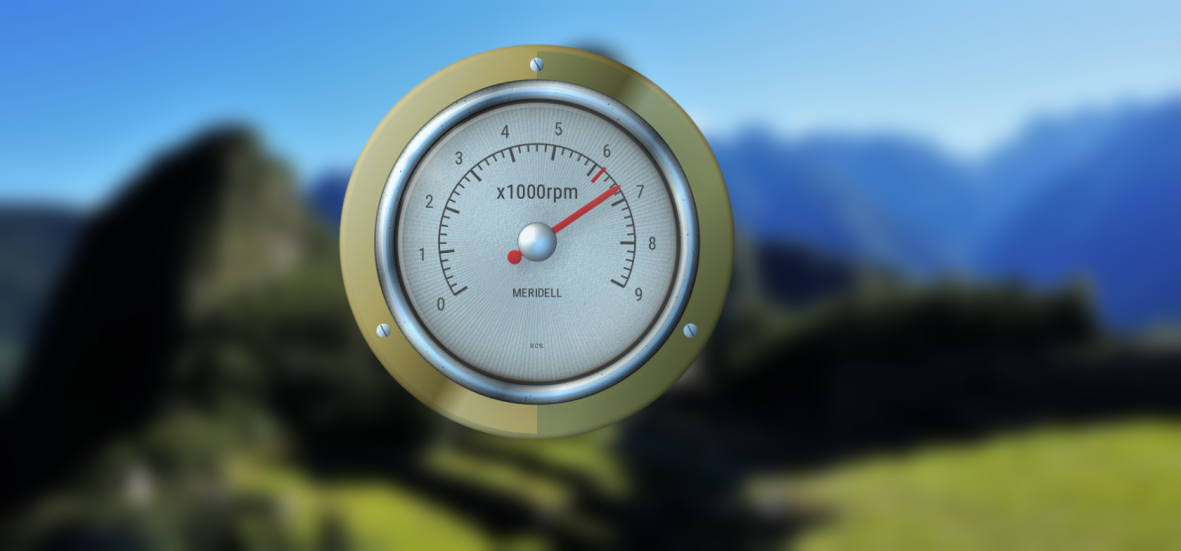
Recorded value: **6700** rpm
